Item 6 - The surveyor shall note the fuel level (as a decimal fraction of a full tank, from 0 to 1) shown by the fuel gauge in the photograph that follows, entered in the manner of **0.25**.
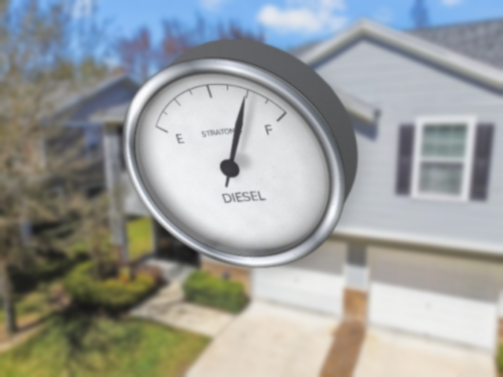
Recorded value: **0.75**
